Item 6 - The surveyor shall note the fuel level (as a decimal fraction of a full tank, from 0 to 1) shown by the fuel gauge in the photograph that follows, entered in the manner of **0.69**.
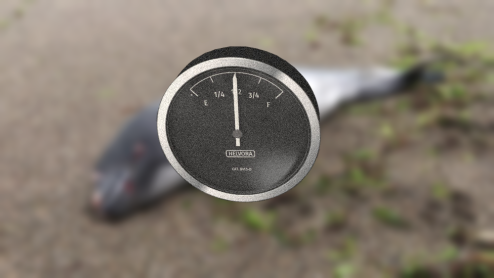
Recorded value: **0.5**
